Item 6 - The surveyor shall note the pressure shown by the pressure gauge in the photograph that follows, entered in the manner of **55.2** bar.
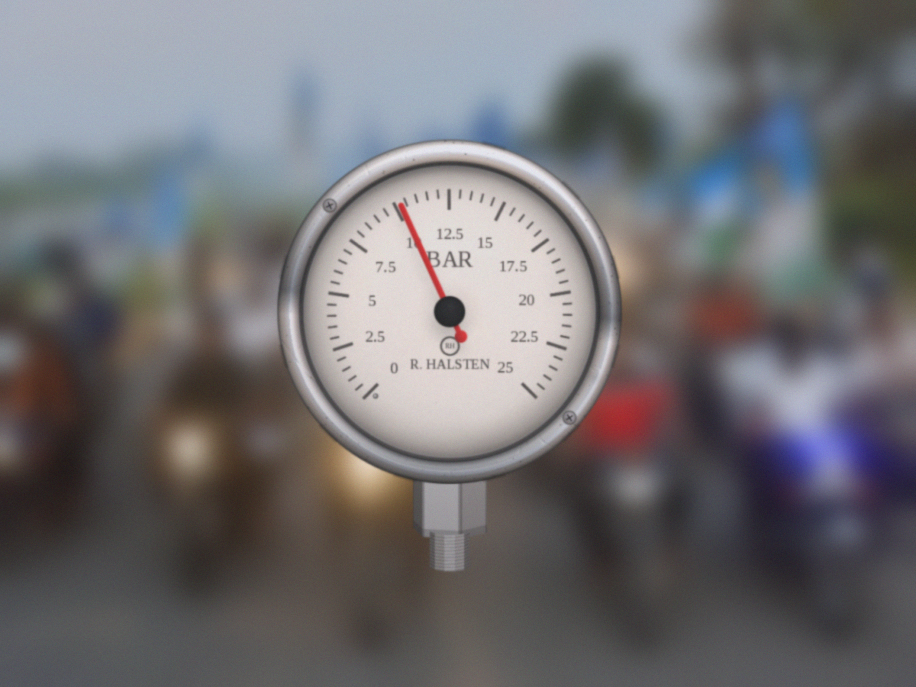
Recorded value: **10.25** bar
